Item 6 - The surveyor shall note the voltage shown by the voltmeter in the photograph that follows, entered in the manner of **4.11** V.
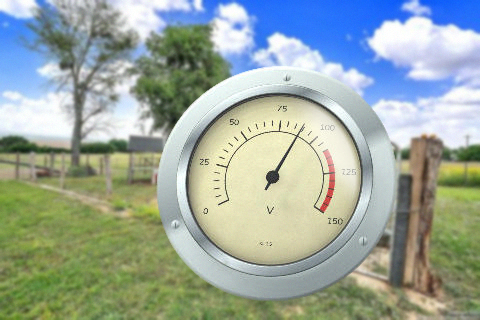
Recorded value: **90** V
